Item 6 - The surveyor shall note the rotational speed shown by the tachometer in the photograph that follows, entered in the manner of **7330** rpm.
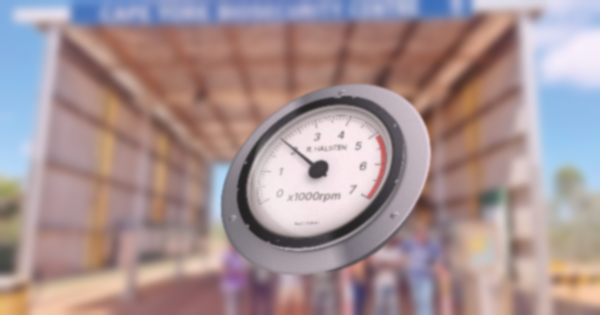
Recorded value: **2000** rpm
